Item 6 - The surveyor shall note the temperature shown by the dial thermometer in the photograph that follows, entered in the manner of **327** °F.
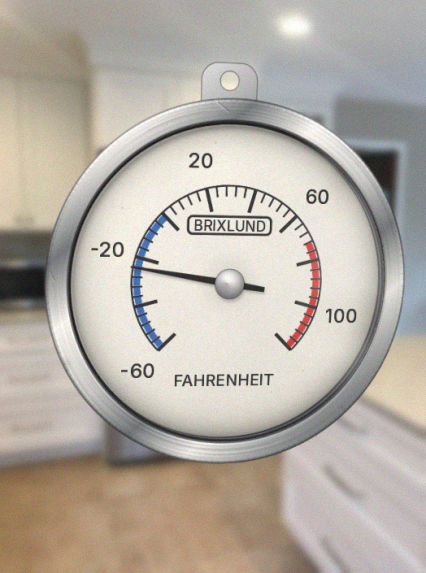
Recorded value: **-24** °F
